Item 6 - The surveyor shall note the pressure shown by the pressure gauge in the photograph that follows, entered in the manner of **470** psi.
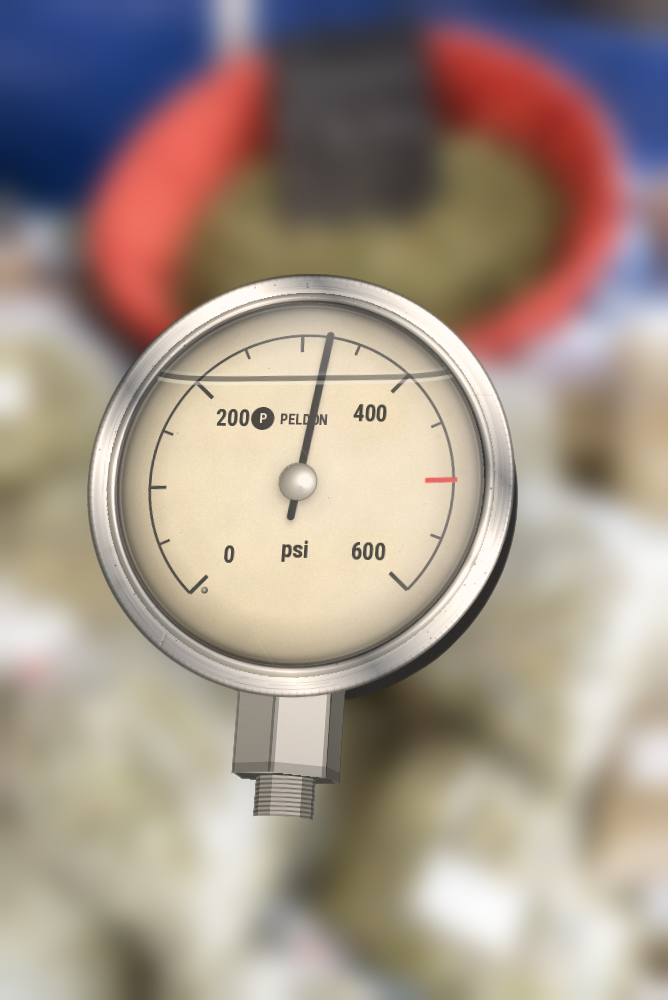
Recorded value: **325** psi
